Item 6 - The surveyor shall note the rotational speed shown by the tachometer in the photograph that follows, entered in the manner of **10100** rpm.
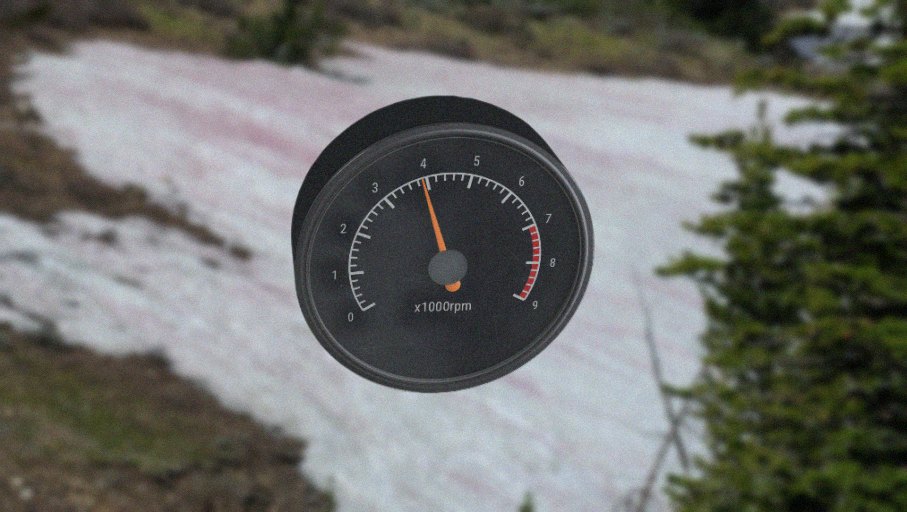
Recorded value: **3900** rpm
